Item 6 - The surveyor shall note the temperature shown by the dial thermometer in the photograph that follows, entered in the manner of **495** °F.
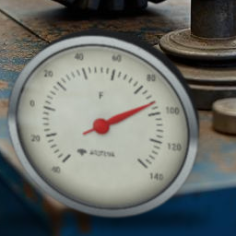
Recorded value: **92** °F
